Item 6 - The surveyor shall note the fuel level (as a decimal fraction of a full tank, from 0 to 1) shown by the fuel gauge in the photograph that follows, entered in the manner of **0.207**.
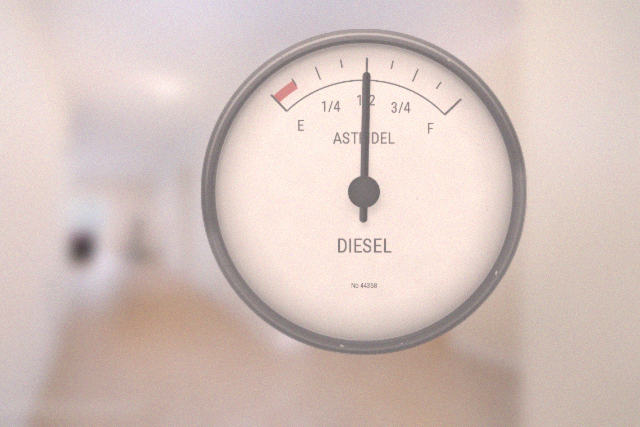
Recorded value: **0.5**
